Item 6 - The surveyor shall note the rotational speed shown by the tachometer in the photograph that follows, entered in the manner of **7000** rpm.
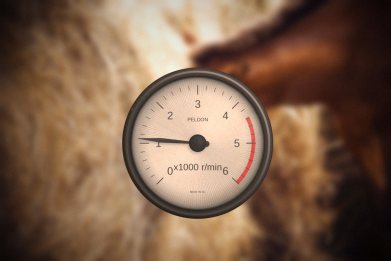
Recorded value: **1100** rpm
